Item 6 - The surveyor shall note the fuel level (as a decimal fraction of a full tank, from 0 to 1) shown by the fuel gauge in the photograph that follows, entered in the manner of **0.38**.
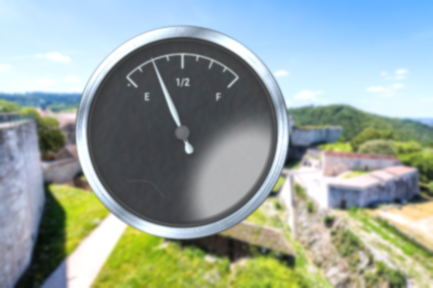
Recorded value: **0.25**
